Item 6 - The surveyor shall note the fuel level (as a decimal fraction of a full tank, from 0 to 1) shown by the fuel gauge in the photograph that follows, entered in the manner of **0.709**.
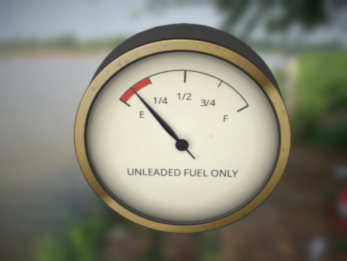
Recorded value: **0.125**
